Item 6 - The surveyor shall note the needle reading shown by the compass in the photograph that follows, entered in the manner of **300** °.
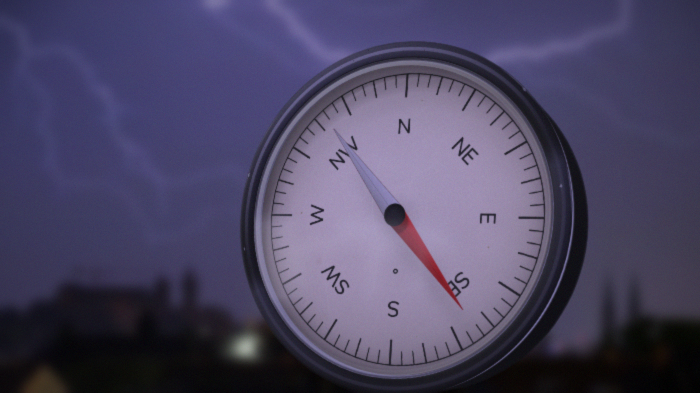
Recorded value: **140** °
